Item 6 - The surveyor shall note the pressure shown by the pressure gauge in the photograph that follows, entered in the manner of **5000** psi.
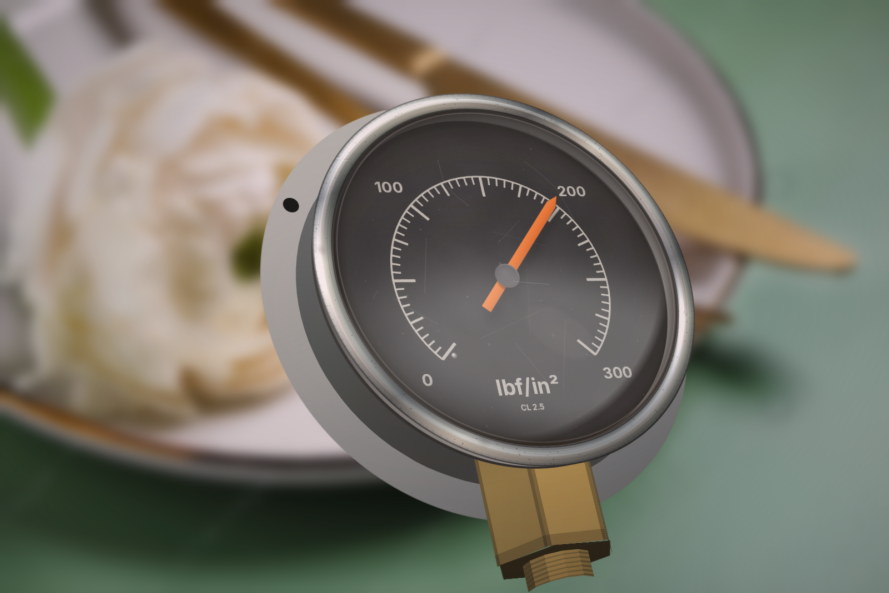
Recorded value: **195** psi
